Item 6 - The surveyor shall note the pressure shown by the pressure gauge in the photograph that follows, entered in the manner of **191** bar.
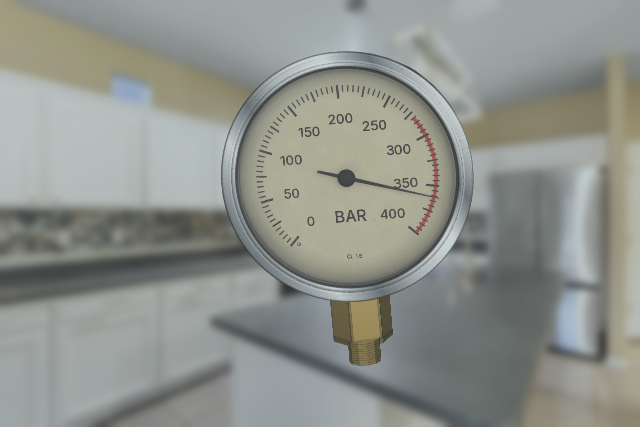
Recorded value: **360** bar
